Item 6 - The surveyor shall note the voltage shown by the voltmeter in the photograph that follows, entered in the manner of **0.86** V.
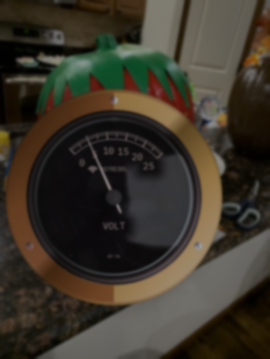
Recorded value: **5** V
